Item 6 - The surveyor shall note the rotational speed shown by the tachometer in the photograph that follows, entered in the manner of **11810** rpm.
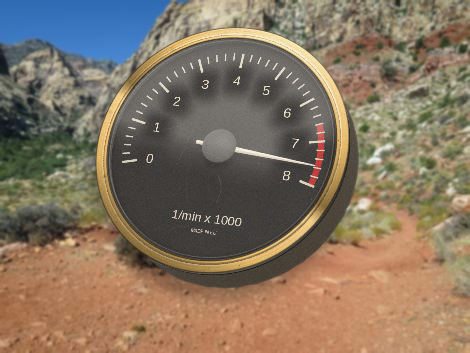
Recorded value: **7600** rpm
